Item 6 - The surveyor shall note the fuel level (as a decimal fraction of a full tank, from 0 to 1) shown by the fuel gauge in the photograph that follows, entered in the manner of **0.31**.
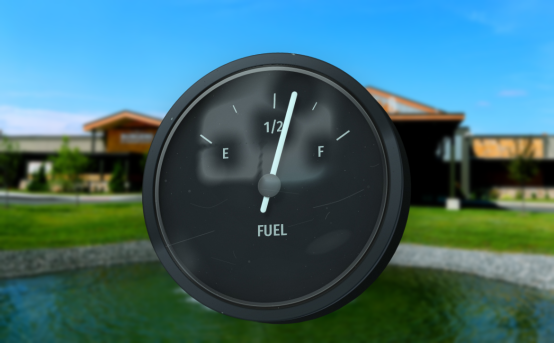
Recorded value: **0.625**
